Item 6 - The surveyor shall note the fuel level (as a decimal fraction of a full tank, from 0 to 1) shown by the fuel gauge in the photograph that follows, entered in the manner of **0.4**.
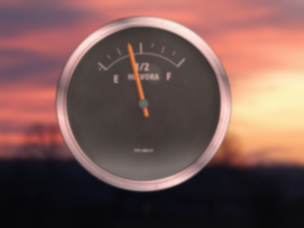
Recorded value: **0.375**
